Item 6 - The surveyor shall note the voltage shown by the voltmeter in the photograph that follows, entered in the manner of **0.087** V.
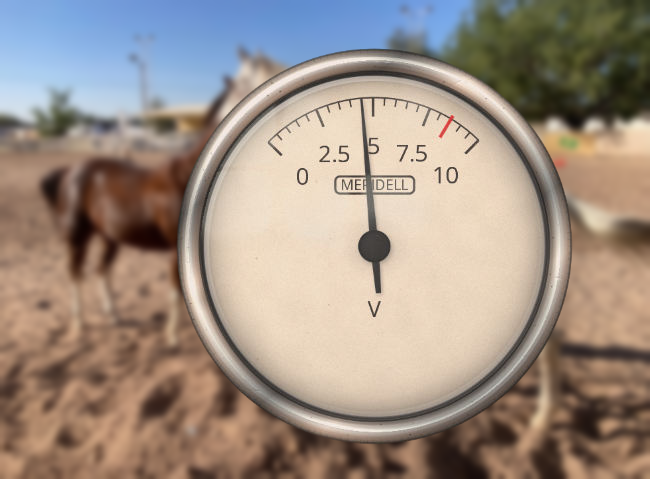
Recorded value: **4.5** V
